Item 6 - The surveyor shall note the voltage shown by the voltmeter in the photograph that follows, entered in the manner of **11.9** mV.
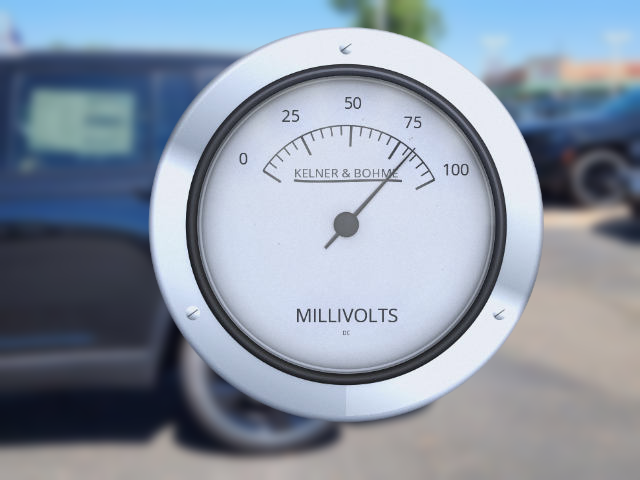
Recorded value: **82.5** mV
